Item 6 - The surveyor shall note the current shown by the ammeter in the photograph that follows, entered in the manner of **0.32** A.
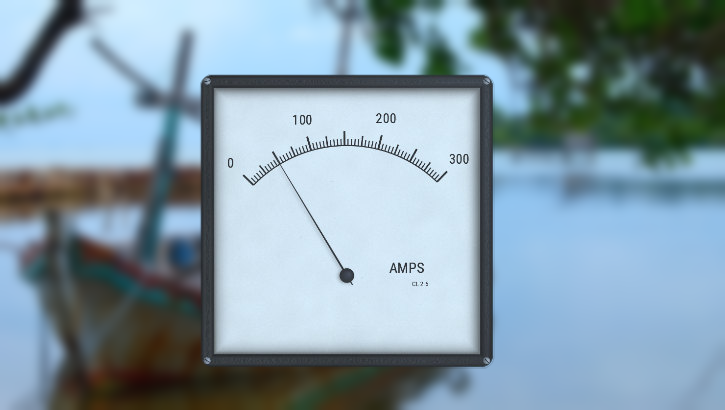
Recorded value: **50** A
